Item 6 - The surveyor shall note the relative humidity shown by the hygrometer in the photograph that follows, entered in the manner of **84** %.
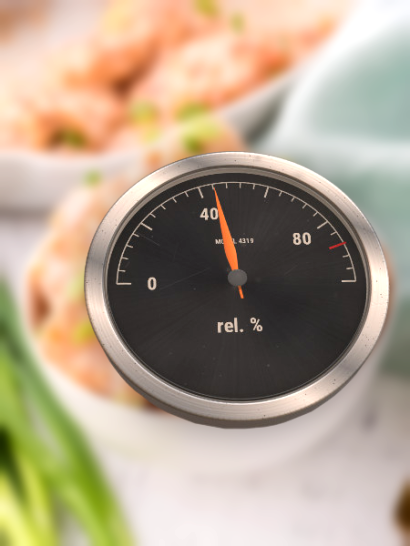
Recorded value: **44** %
